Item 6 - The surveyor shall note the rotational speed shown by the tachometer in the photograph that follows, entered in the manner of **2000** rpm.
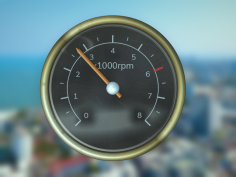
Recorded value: **2750** rpm
